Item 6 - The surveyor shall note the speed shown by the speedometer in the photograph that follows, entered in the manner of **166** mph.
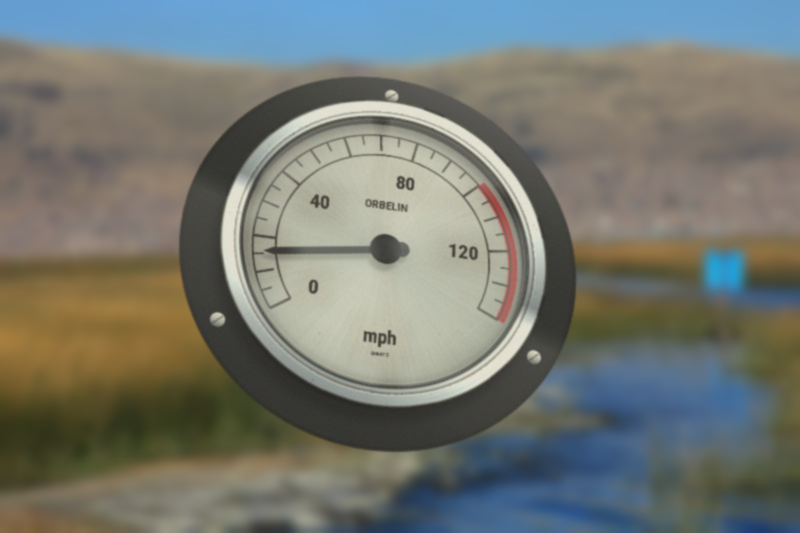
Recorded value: **15** mph
